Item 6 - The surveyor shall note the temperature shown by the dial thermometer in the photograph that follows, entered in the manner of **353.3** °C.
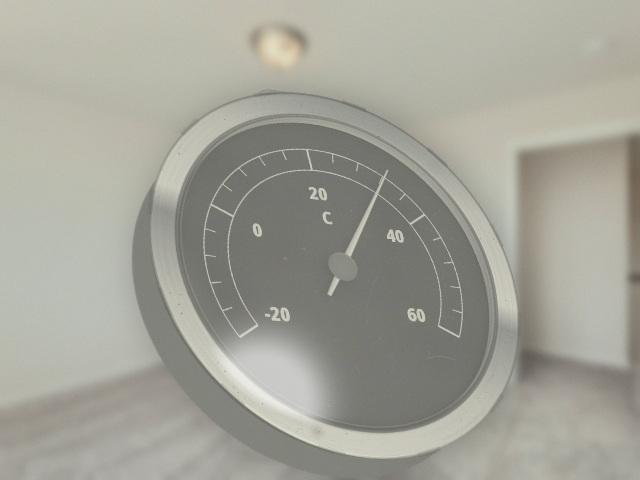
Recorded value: **32** °C
